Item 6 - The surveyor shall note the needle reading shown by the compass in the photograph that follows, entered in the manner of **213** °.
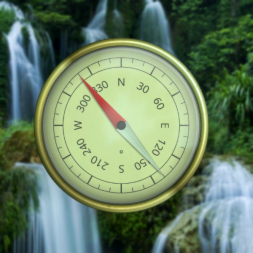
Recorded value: **320** °
